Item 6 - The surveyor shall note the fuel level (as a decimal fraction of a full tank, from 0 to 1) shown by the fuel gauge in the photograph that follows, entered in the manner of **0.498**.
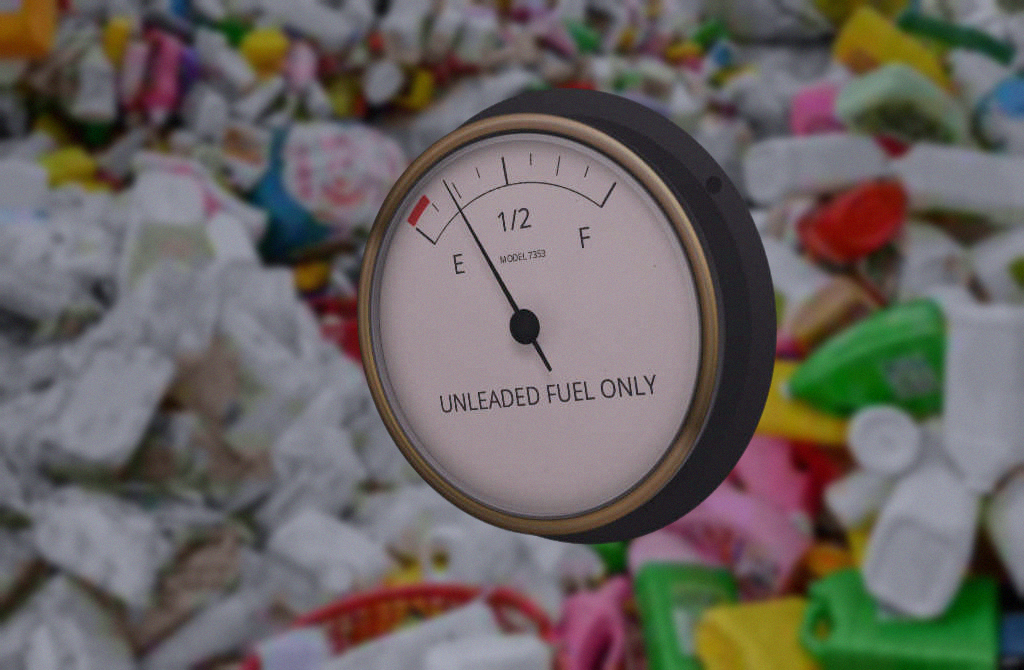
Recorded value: **0.25**
